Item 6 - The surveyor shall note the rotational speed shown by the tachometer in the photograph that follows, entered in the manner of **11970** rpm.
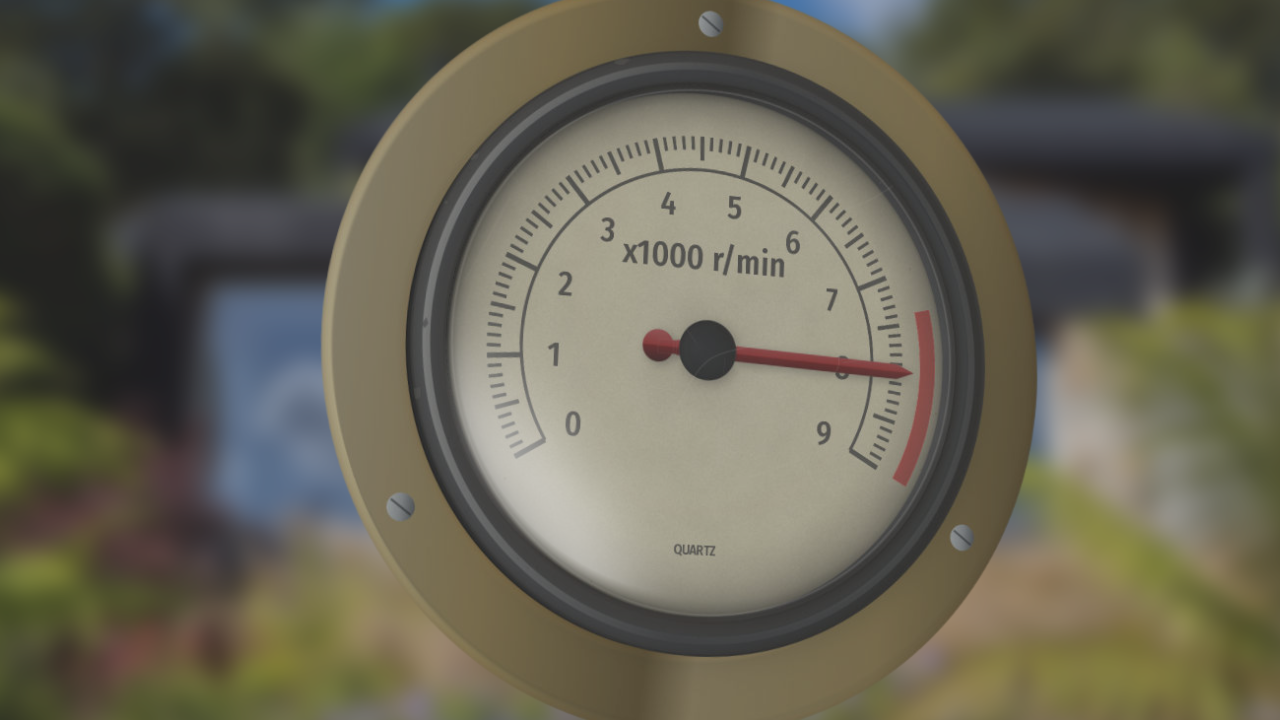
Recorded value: **8000** rpm
